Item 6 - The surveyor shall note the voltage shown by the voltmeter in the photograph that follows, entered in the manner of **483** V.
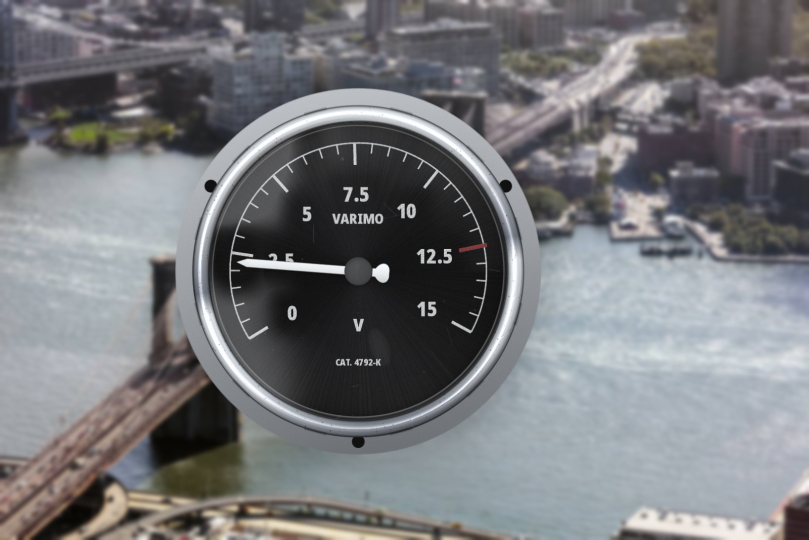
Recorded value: **2.25** V
